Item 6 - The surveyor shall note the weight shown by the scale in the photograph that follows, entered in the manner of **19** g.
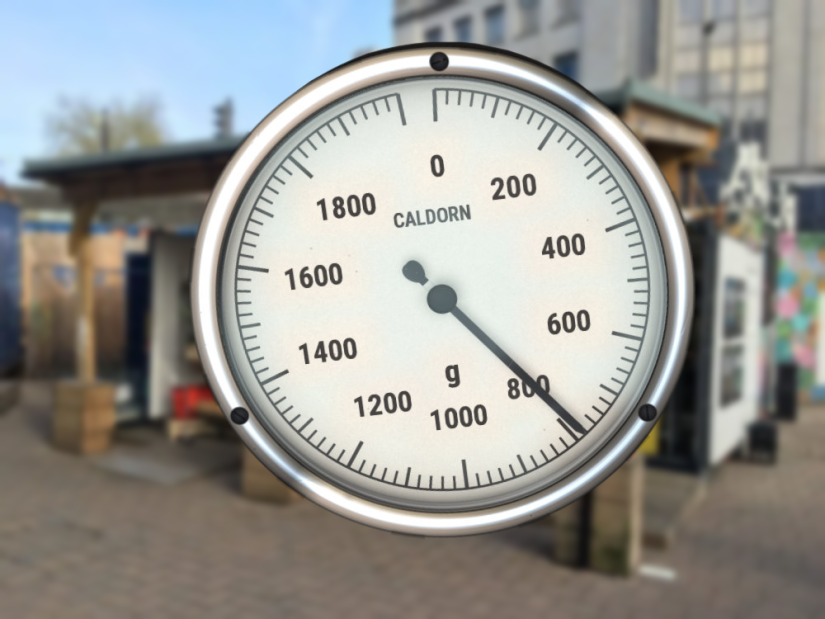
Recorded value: **780** g
